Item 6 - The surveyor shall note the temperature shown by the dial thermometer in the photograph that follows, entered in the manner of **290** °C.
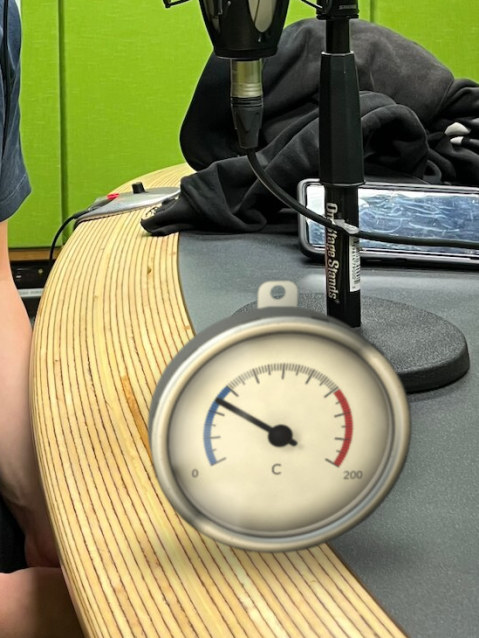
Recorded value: **50** °C
